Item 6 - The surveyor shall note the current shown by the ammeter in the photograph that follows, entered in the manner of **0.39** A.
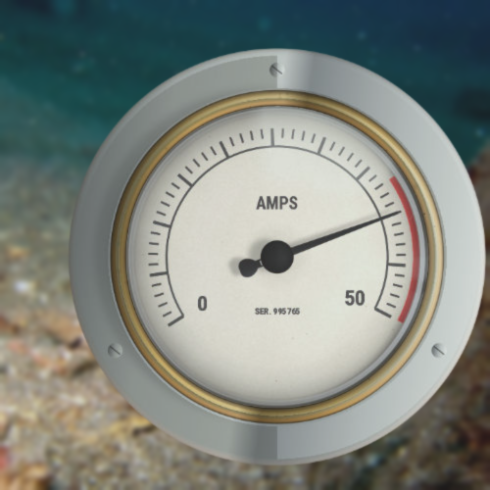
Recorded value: **40** A
